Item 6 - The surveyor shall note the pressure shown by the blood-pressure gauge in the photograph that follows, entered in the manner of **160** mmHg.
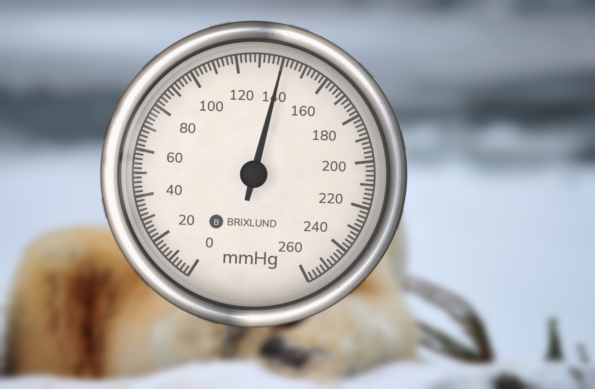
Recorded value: **140** mmHg
